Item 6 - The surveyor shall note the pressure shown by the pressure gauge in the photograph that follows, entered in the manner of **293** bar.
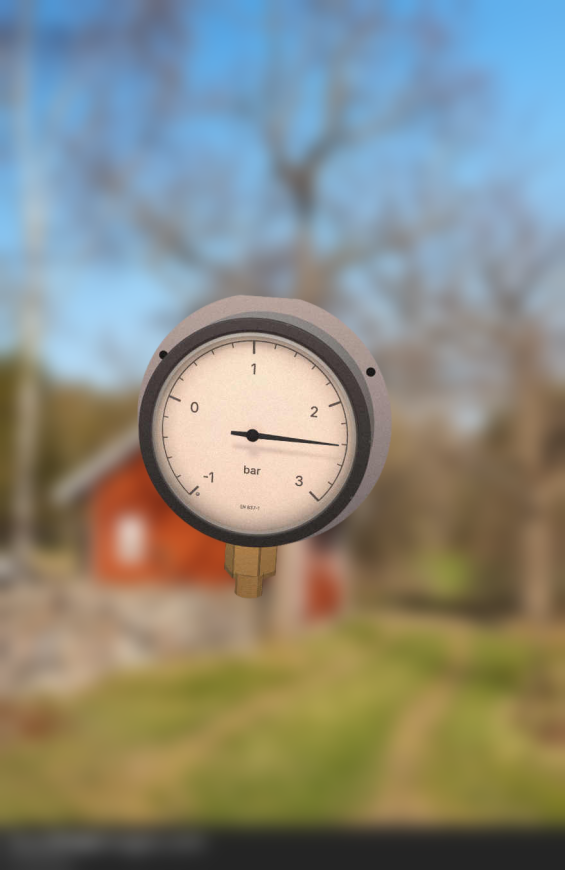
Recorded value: **2.4** bar
